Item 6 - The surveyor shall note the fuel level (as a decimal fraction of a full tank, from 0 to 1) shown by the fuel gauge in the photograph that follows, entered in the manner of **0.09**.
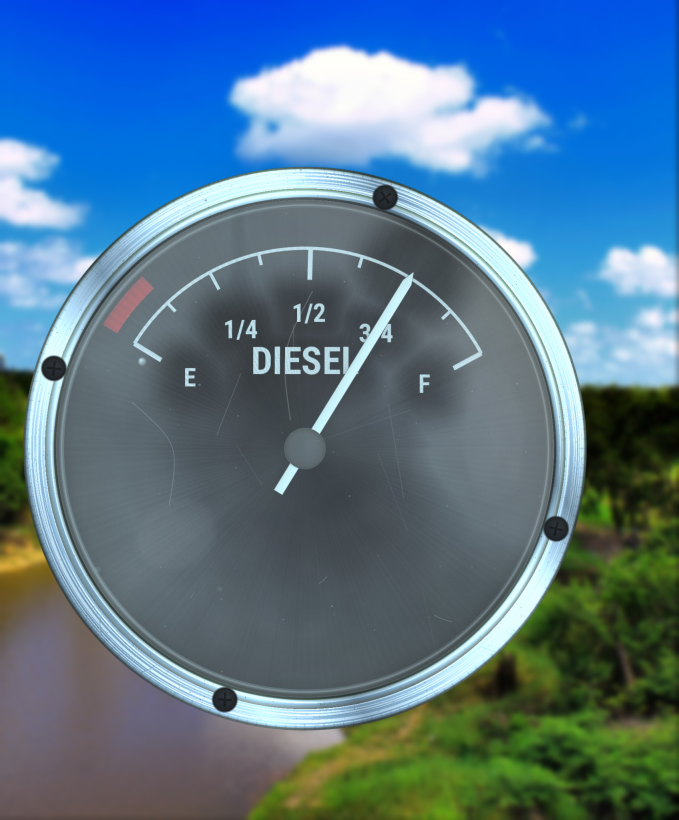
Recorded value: **0.75**
